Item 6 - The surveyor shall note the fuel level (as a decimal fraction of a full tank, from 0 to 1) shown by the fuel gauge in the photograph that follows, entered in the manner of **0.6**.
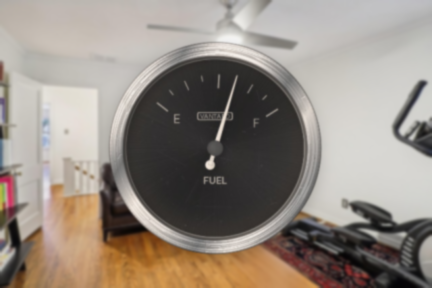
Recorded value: **0.625**
